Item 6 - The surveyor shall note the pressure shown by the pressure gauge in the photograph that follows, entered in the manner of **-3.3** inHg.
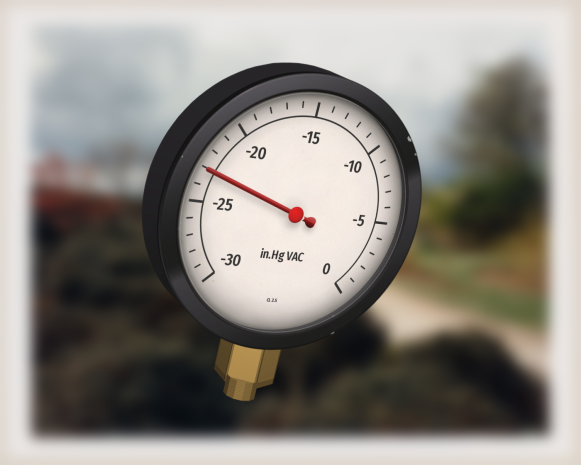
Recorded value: **-23** inHg
